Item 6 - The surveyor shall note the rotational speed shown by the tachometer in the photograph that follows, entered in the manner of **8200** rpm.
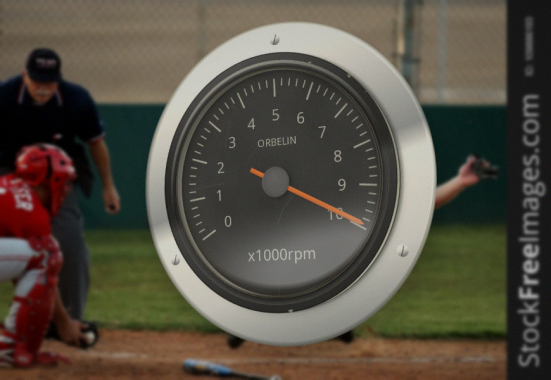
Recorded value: **9900** rpm
